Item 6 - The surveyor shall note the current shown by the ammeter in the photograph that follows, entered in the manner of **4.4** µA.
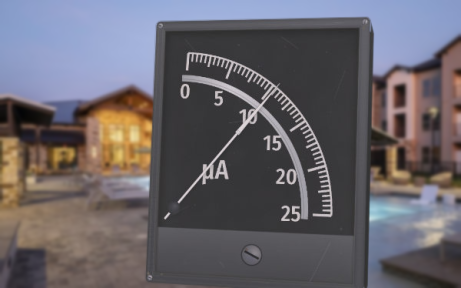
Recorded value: **10.5** µA
